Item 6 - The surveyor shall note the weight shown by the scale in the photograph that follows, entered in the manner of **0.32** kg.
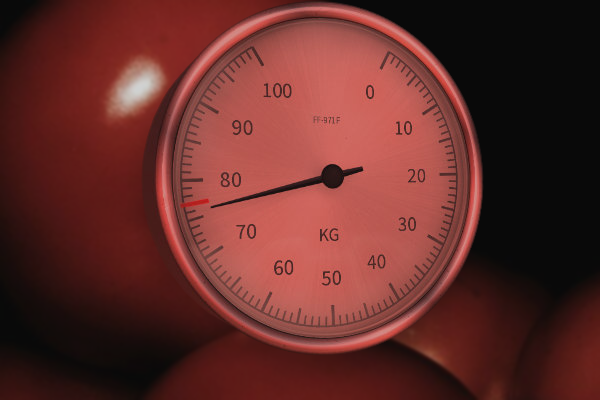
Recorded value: **76** kg
